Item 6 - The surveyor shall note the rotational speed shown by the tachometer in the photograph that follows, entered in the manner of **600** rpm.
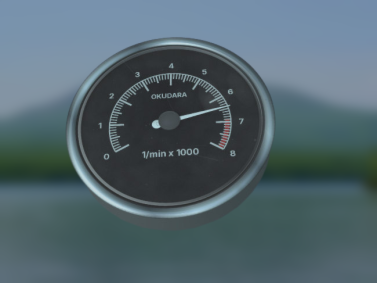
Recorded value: **6500** rpm
